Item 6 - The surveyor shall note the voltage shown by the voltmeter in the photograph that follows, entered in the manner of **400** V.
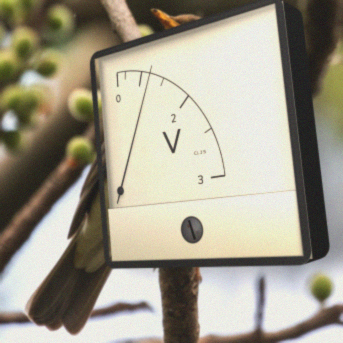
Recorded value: **1.25** V
